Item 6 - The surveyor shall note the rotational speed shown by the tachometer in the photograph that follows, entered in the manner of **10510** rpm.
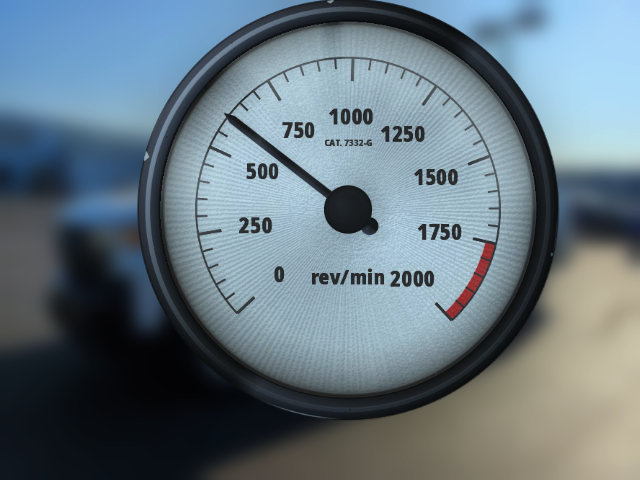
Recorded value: **600** rpm
